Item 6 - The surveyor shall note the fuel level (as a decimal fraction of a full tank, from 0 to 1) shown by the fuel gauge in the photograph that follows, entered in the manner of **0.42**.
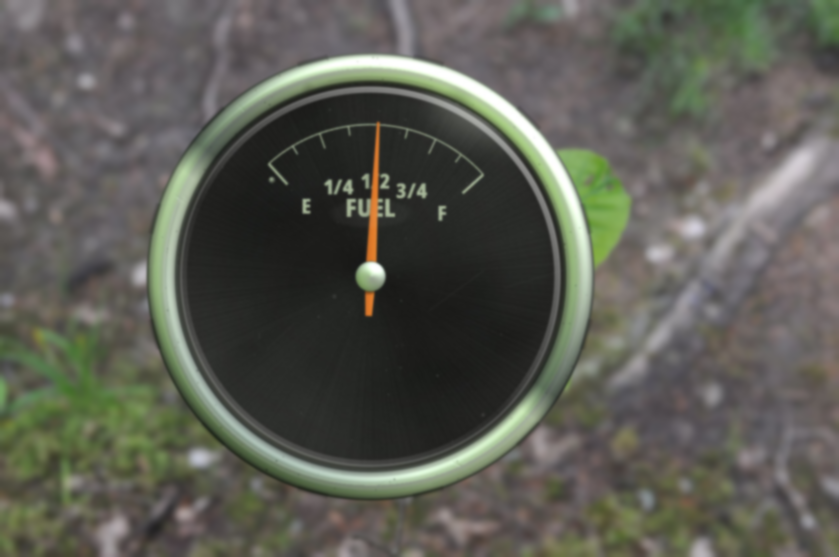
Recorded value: **0.5**
